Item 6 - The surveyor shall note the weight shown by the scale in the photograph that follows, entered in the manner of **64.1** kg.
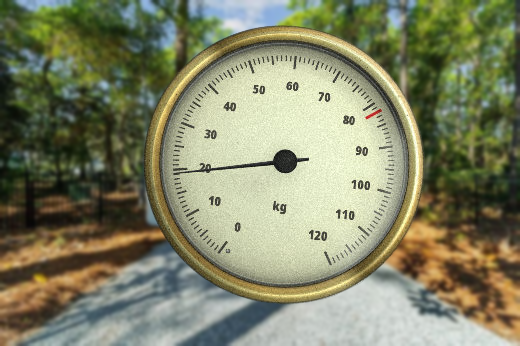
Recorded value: **19** kg
